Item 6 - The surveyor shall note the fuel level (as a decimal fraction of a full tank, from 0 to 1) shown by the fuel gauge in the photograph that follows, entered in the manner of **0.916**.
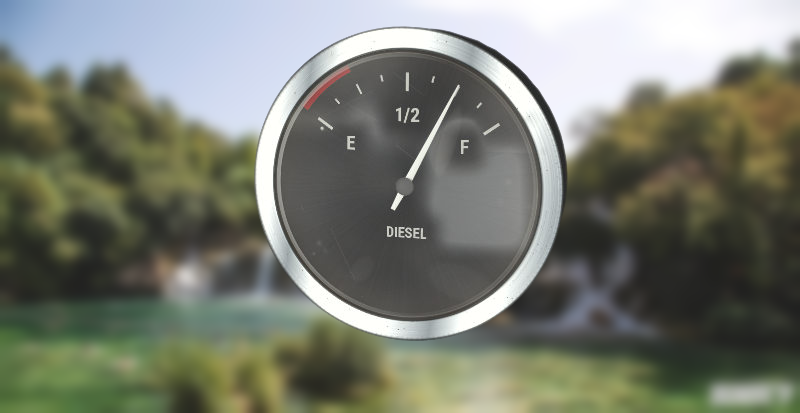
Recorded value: **0.75**
